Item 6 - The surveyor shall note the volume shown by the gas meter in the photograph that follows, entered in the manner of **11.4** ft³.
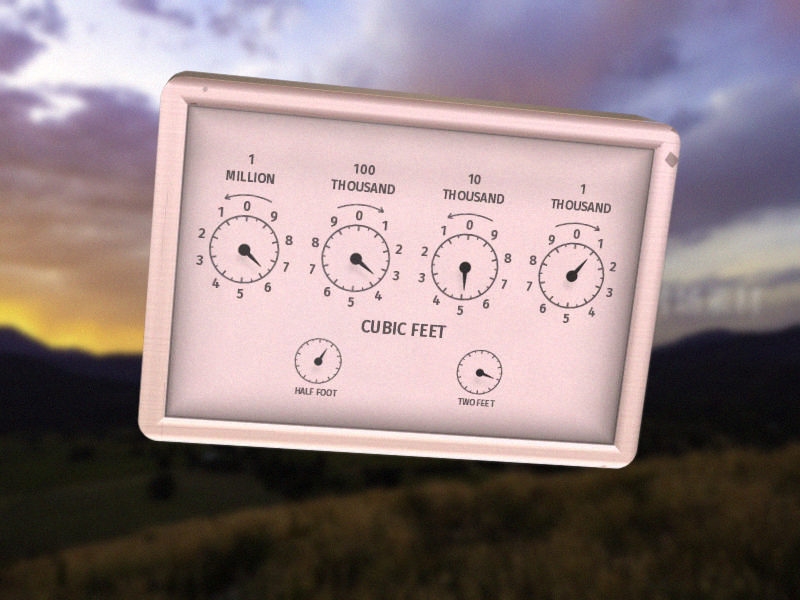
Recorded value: **635100** ft³
